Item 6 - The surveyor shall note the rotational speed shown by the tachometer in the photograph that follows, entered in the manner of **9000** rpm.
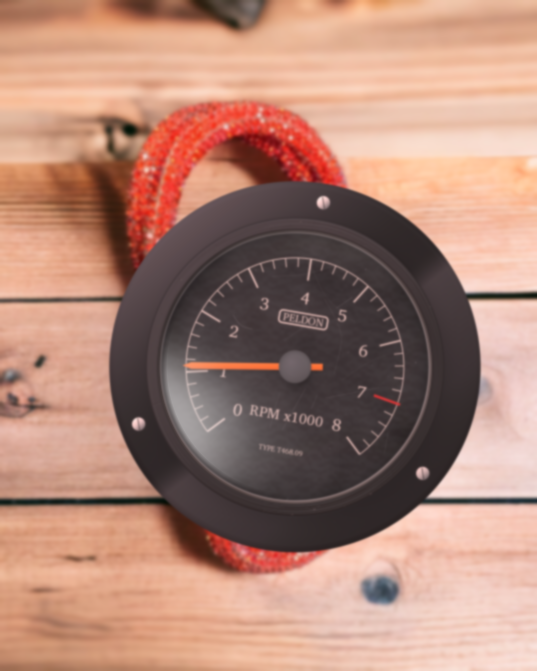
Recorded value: **1100** rpm
